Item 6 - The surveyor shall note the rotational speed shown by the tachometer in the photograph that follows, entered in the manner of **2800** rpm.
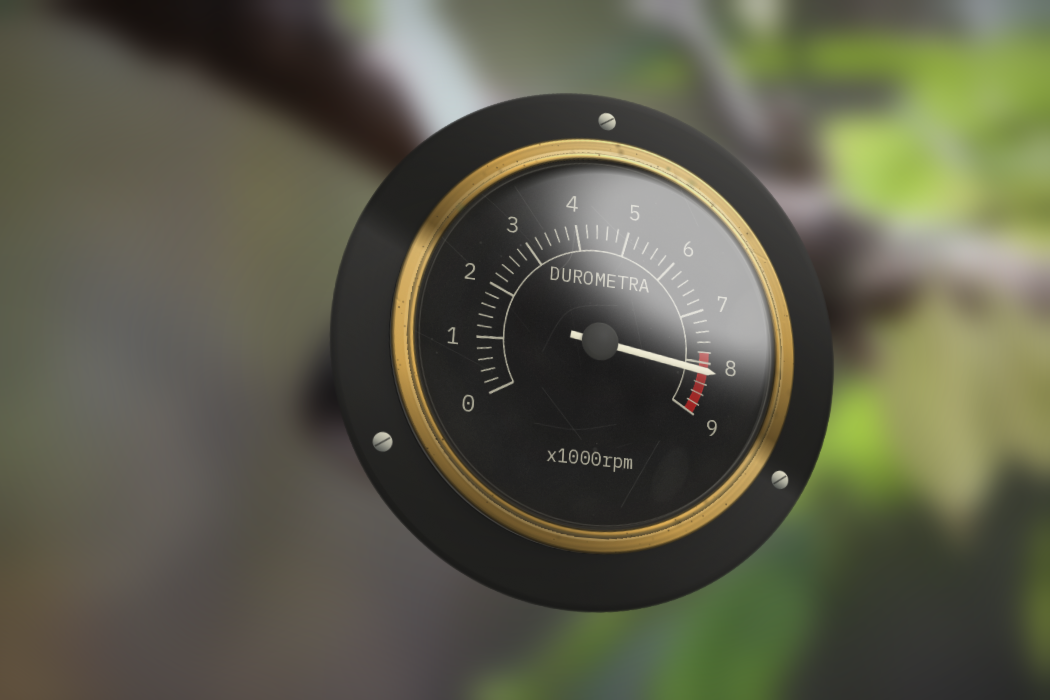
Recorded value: **8200** rpm
